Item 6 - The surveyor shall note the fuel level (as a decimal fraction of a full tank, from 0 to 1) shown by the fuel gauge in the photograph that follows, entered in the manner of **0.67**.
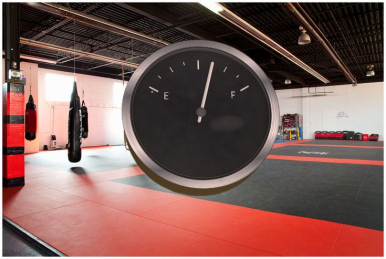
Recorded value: **0.625**
